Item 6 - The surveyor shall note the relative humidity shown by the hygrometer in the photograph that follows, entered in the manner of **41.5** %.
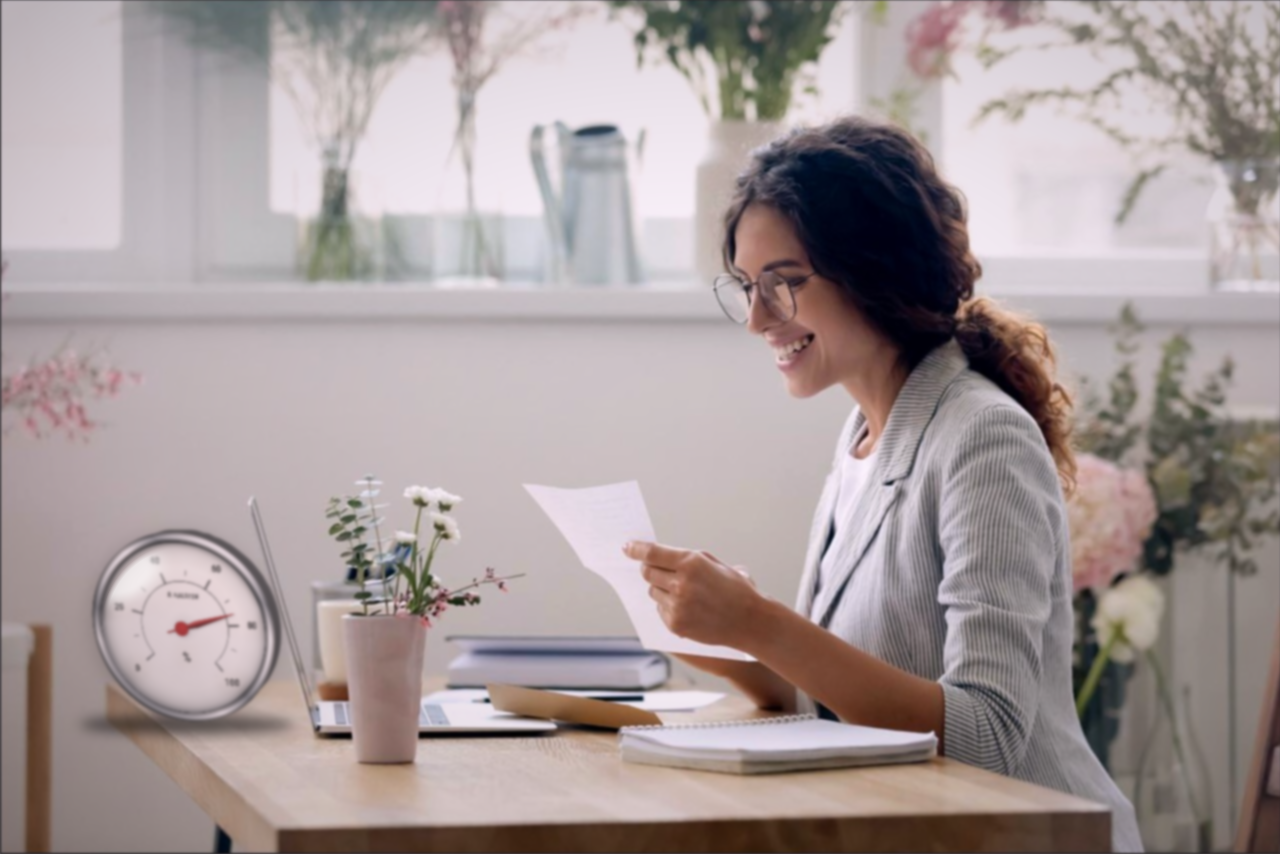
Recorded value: **75** %
